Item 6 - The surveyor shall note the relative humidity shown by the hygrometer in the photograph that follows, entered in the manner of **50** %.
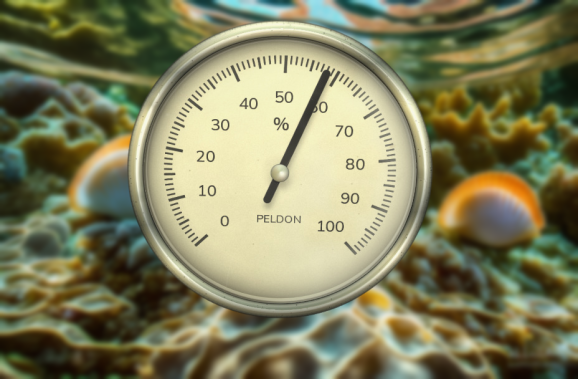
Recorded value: **58** %
